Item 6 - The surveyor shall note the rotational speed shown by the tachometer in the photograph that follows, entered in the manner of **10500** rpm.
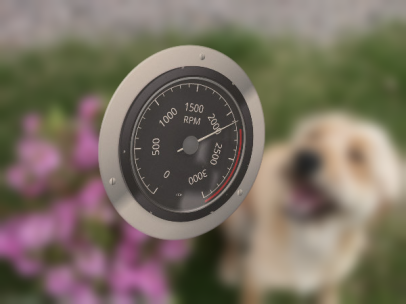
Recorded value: **2100** rpm
